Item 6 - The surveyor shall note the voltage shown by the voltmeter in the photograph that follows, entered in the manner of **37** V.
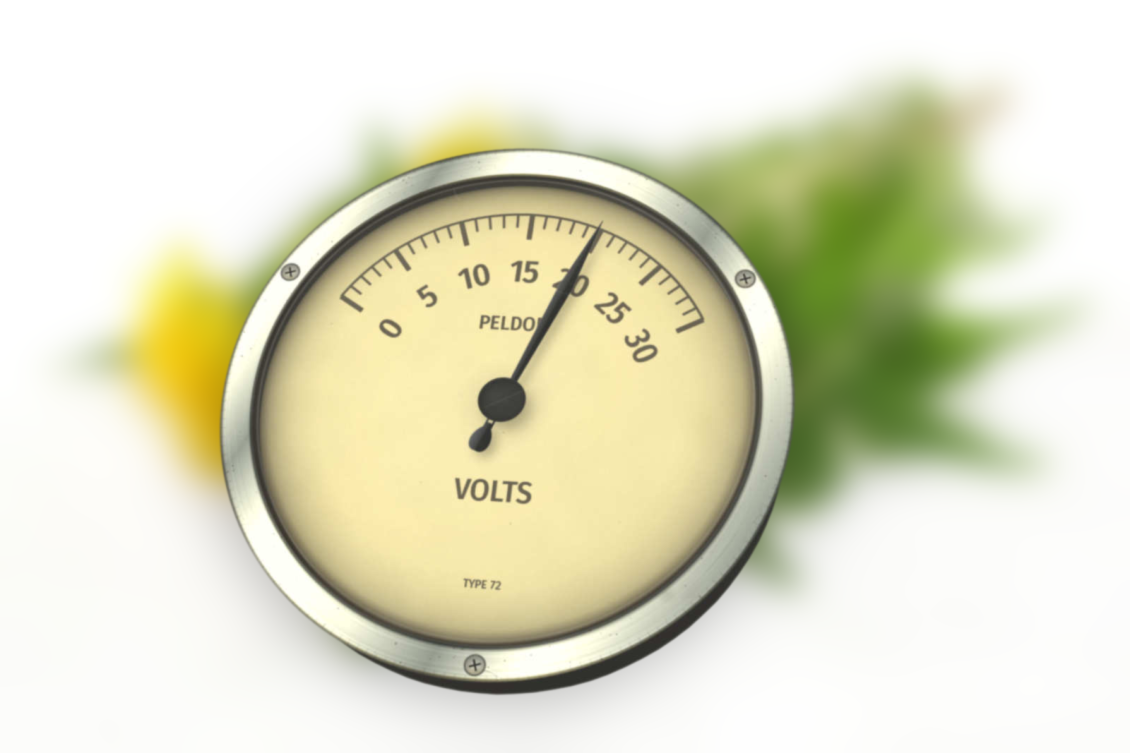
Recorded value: **20** V
